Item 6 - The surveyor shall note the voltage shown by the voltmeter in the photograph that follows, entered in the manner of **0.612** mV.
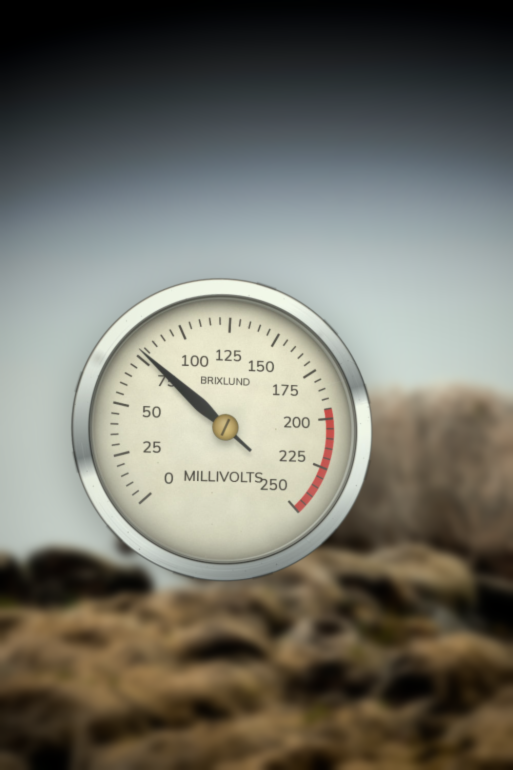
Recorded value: **77.5** mV
